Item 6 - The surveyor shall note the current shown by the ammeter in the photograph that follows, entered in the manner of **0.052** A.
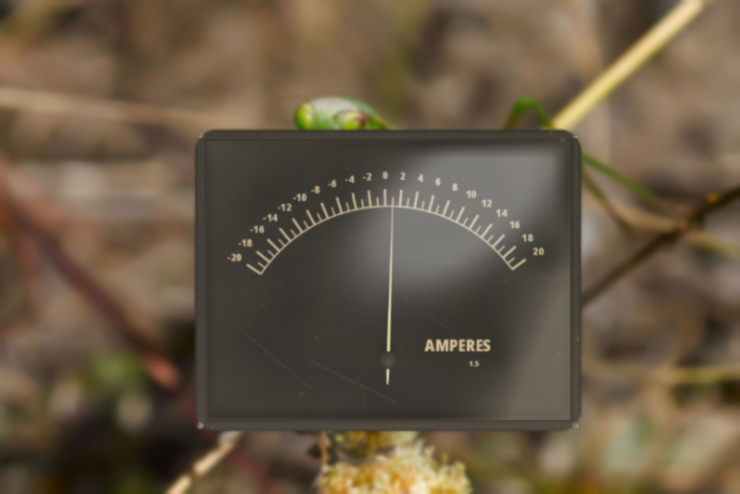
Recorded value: **1** A
